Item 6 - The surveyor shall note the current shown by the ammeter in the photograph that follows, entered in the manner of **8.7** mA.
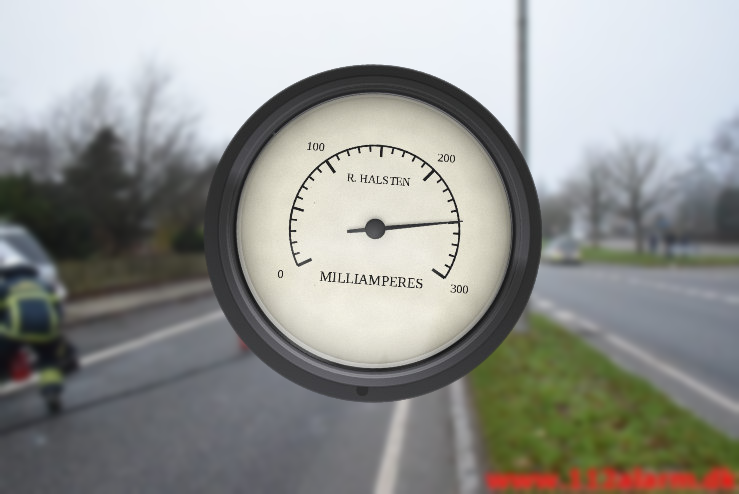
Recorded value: **250** mA
